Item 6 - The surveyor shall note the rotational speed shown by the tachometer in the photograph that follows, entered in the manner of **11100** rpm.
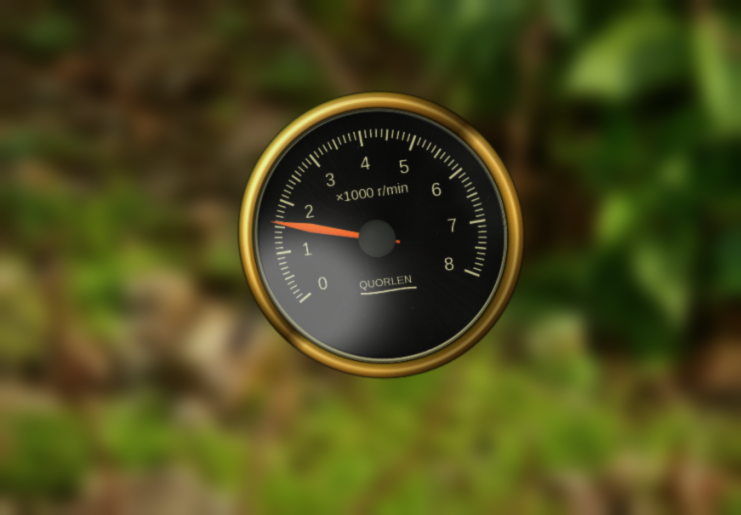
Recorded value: **1600** rpm
